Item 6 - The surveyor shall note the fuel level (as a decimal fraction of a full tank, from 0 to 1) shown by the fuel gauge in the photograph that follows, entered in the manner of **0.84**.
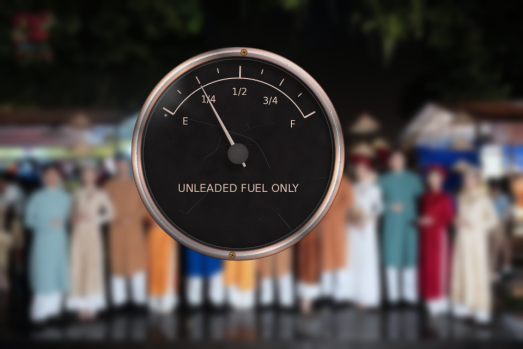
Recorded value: **0.25**
